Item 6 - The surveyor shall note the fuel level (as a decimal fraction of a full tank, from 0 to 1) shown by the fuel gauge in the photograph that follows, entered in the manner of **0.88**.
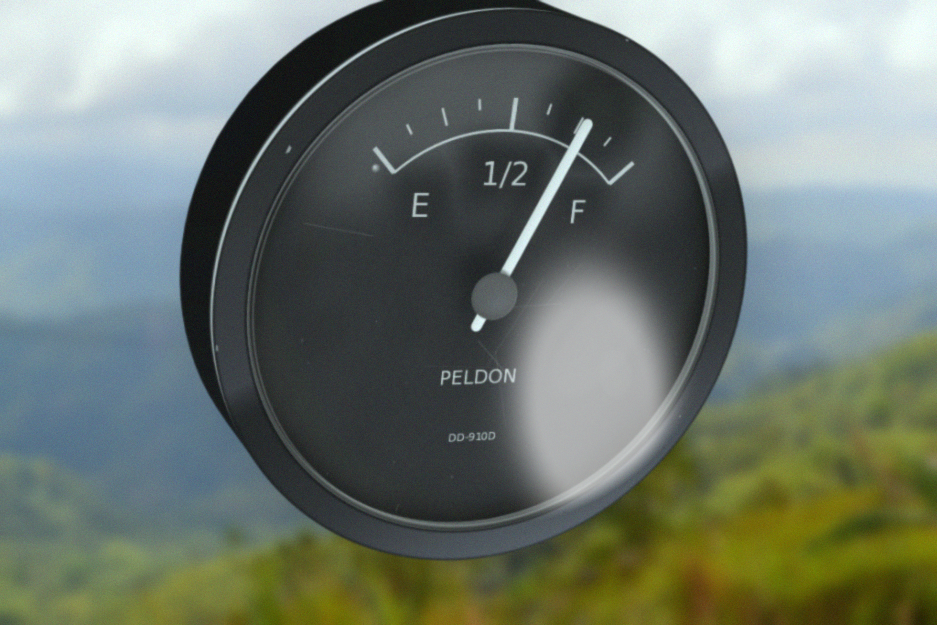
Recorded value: **0.75**
